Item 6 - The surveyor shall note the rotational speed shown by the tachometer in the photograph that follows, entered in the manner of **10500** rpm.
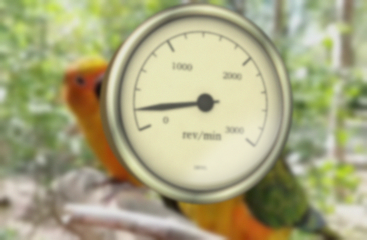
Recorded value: **200** rpm
